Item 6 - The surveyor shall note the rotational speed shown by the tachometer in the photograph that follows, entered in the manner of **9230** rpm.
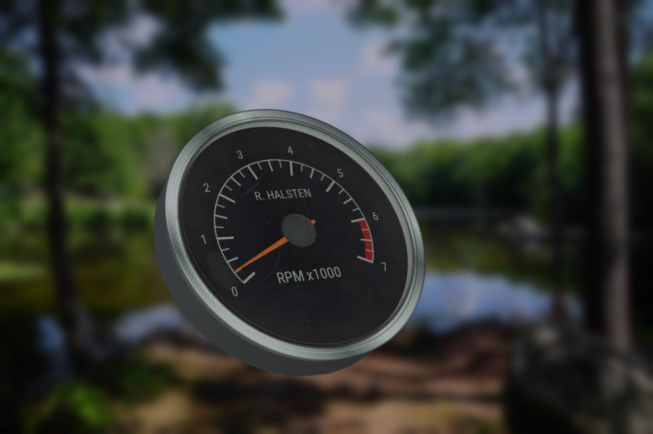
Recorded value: **250** rpm
